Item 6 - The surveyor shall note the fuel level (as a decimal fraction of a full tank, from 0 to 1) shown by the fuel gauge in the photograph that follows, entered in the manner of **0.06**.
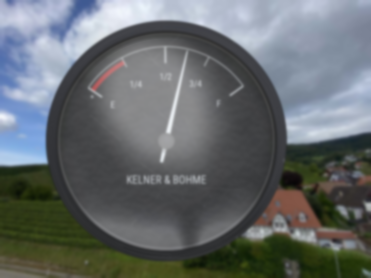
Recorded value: **0.625**
